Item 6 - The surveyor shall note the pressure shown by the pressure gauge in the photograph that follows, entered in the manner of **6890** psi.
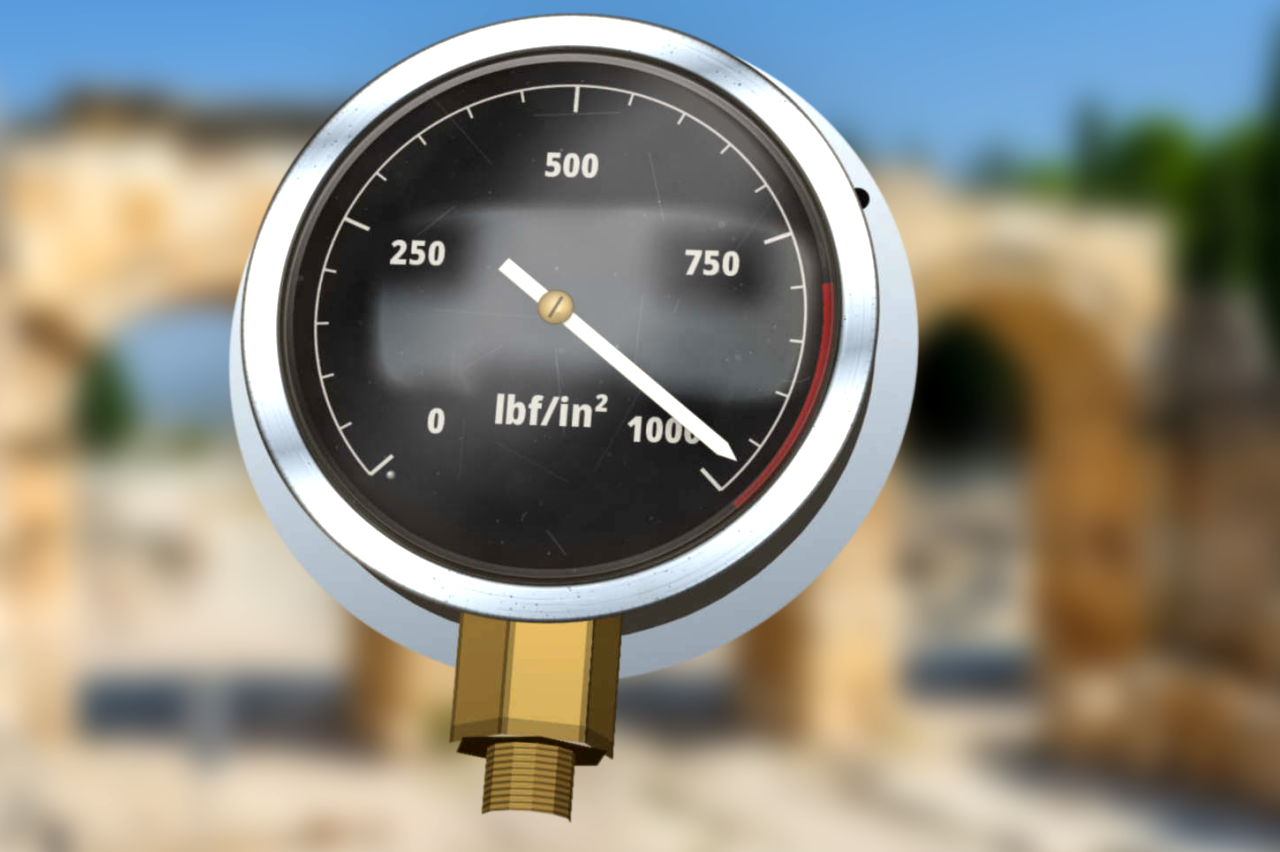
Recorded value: **975** psi
